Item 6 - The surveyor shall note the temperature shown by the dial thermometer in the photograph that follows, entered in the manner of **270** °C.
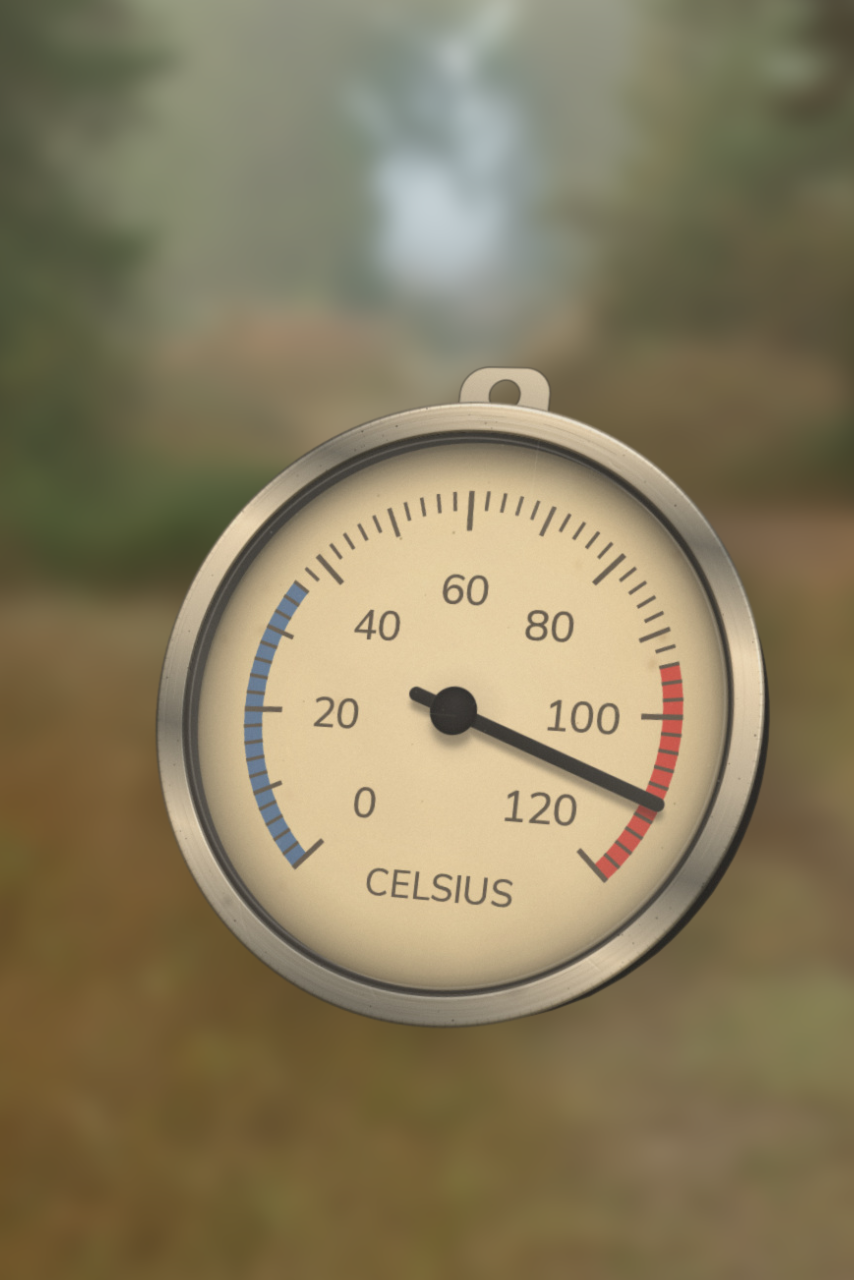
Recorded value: **110** °C
